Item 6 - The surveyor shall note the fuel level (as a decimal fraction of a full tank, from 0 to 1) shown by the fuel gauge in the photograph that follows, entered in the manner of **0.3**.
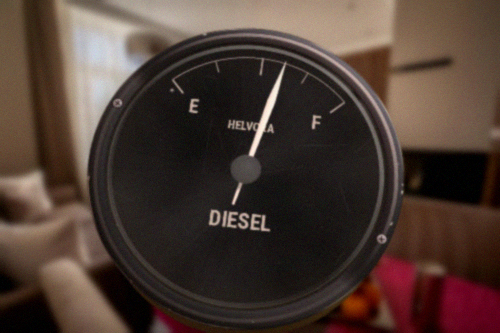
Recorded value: **0.625**
